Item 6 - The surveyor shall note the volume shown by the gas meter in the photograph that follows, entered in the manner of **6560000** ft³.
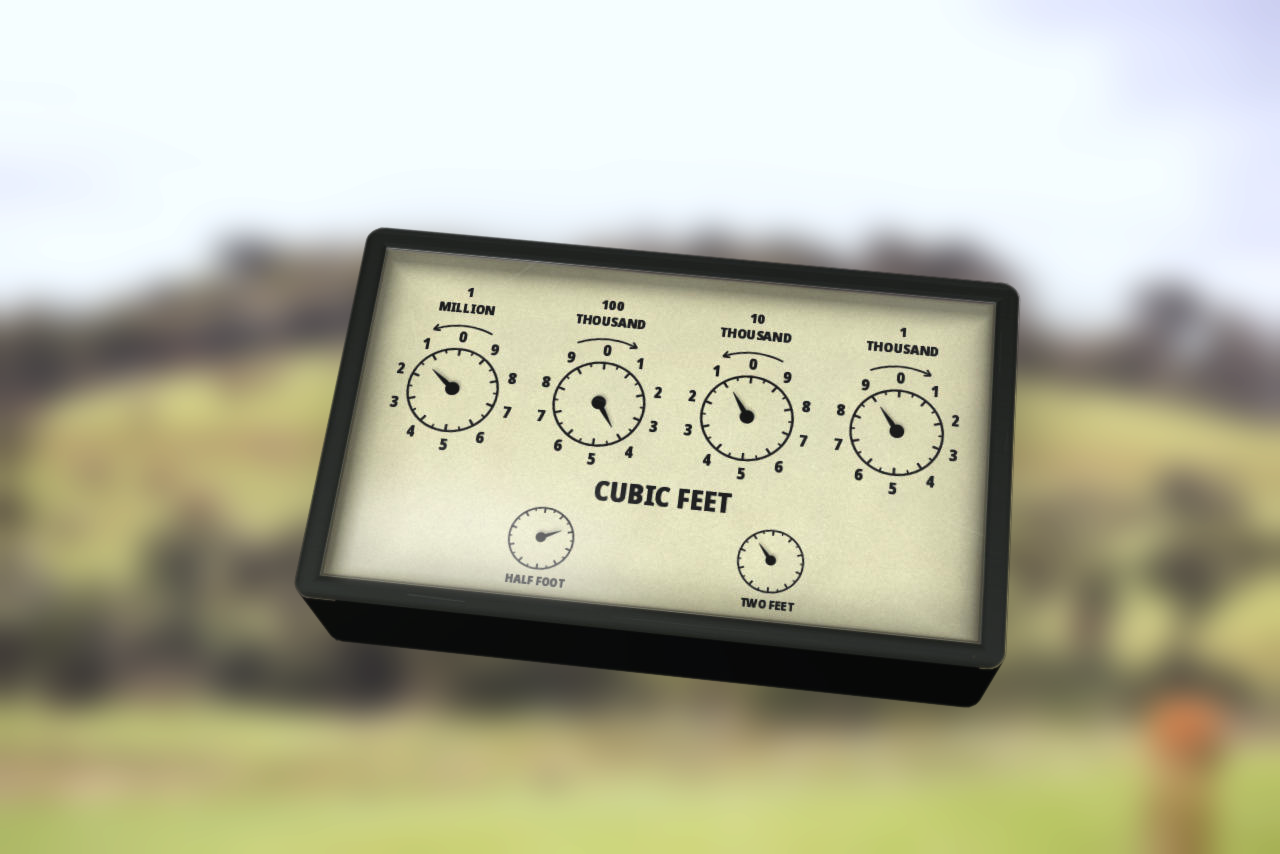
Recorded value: **140900** ft³
